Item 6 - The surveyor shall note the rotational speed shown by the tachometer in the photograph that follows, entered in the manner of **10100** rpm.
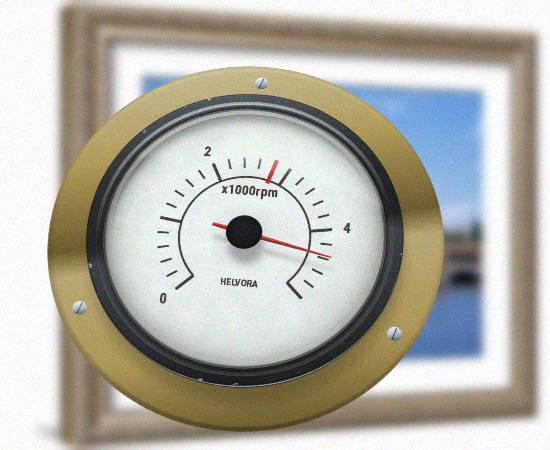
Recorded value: **4400** rpm
